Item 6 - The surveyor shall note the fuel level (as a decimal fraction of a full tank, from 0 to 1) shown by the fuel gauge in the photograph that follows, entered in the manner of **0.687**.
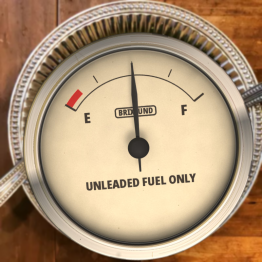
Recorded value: **0.5**
